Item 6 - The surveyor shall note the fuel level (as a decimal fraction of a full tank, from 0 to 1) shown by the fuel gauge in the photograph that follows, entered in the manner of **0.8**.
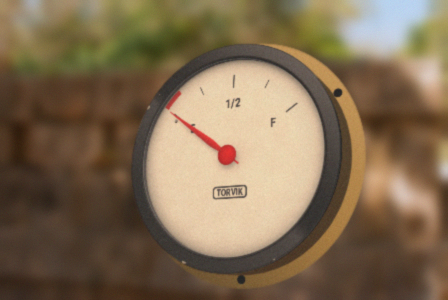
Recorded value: **0**
